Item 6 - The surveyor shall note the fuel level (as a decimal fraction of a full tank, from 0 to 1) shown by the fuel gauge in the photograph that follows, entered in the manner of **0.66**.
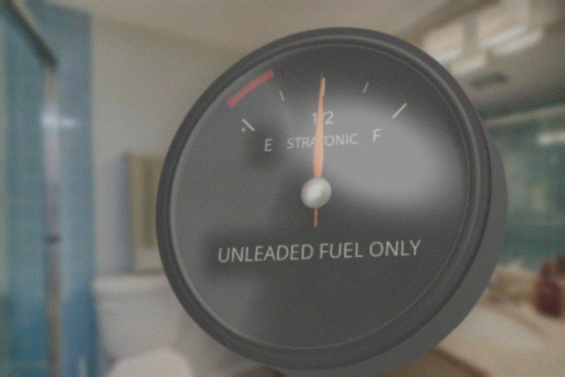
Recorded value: **0.5**
